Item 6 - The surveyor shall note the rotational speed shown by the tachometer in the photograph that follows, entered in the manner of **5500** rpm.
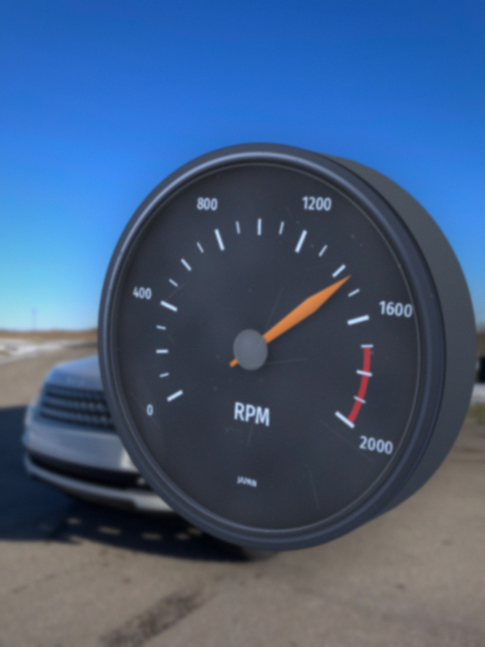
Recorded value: **1450** rpm
